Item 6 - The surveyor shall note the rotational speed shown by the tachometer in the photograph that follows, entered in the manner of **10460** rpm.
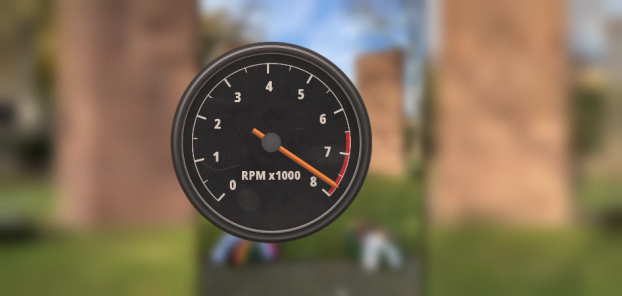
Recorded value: **7750** rpm
